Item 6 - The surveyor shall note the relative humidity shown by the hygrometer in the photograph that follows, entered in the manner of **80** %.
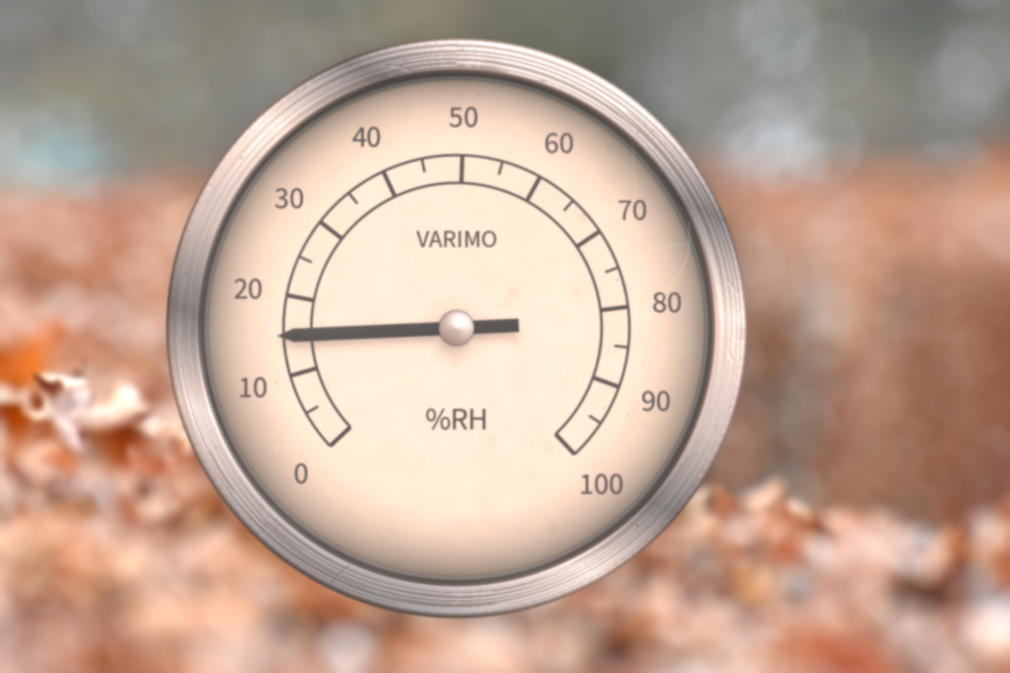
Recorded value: **15** %
